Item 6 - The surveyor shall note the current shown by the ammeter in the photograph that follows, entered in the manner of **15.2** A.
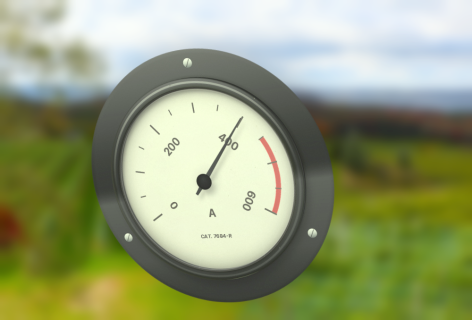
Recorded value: **400** A
